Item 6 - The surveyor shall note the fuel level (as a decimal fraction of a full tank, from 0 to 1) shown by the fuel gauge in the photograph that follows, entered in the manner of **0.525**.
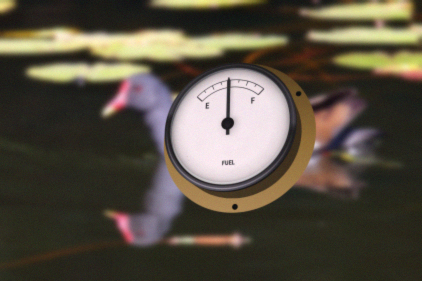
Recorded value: **0.5**
